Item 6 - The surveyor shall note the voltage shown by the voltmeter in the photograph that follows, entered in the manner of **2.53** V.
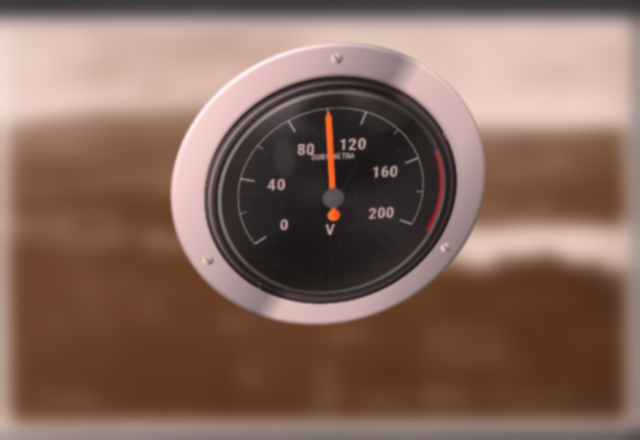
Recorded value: **100** V
